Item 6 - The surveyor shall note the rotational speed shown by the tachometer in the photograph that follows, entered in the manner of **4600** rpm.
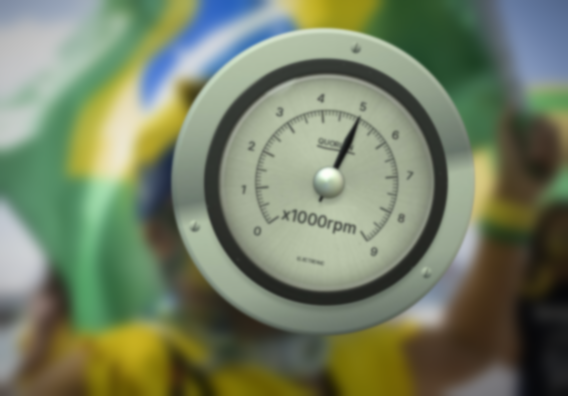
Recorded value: **5000** rpm
